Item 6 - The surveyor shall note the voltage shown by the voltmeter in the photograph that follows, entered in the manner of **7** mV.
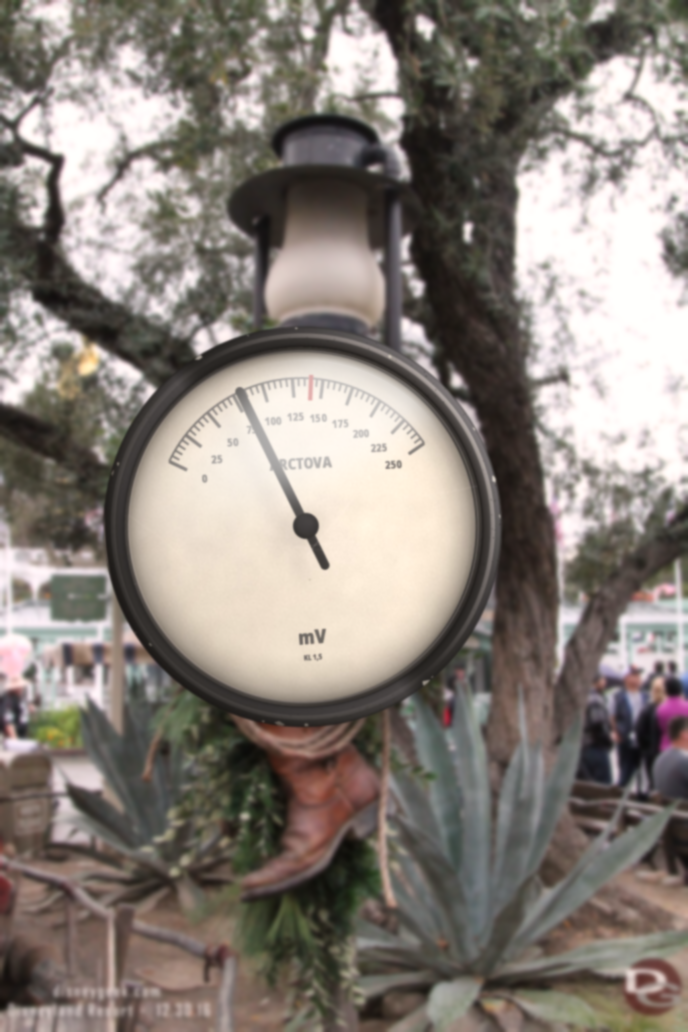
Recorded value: **80** mV
